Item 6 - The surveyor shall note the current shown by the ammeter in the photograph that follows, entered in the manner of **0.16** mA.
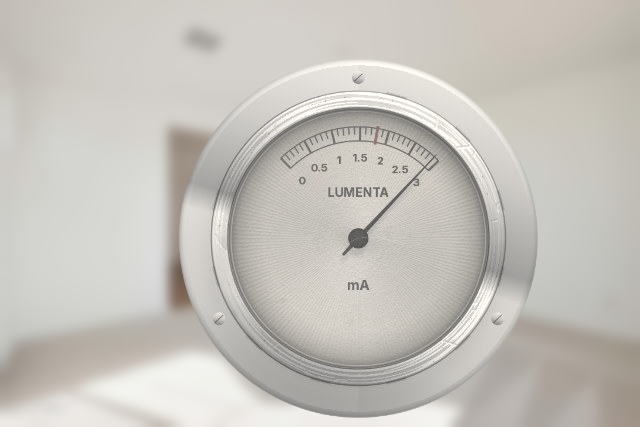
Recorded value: **2.9** mA
